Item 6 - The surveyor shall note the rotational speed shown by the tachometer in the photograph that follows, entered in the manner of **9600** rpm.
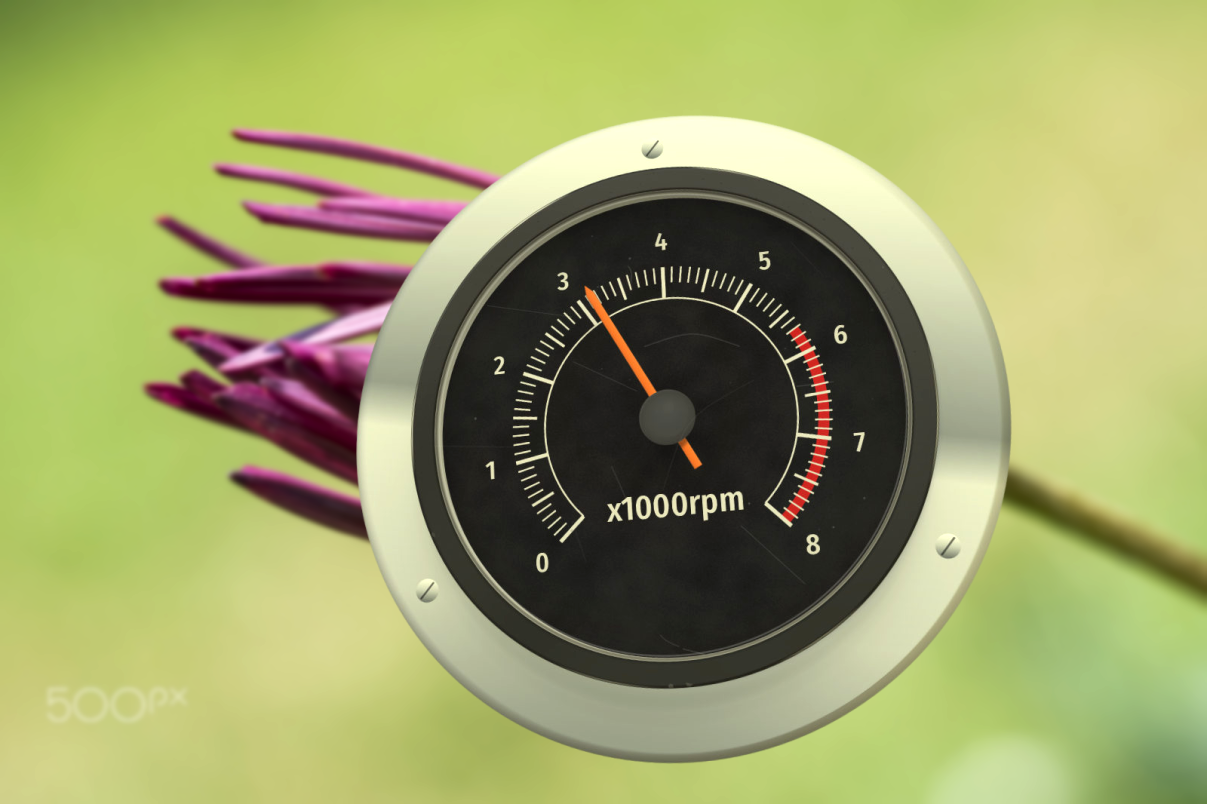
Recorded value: **3150** rpm
